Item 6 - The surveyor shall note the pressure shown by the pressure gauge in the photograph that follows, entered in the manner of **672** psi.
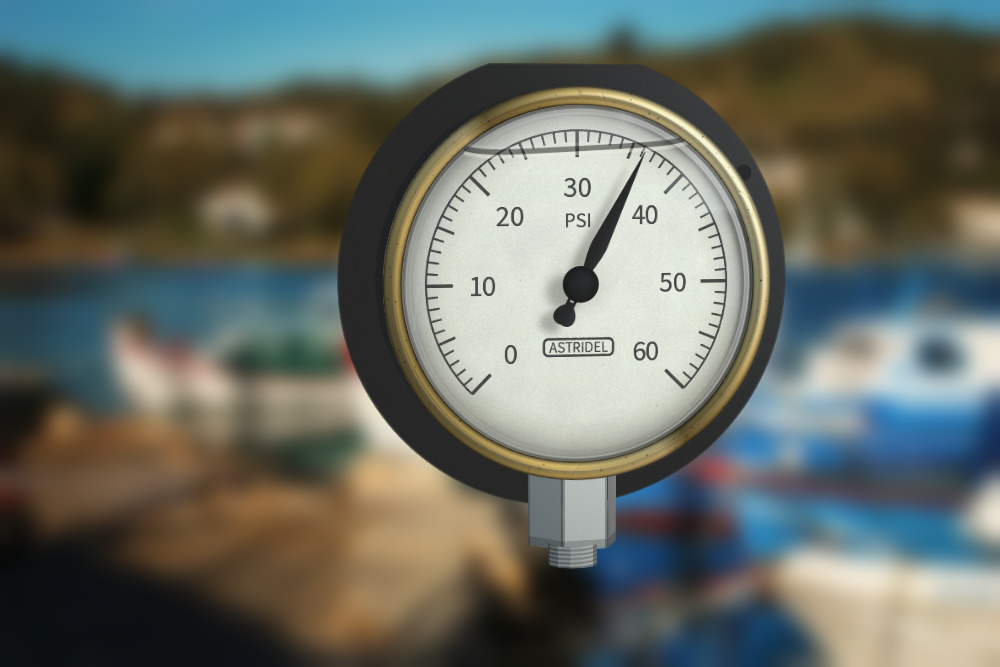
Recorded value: **36** psi
